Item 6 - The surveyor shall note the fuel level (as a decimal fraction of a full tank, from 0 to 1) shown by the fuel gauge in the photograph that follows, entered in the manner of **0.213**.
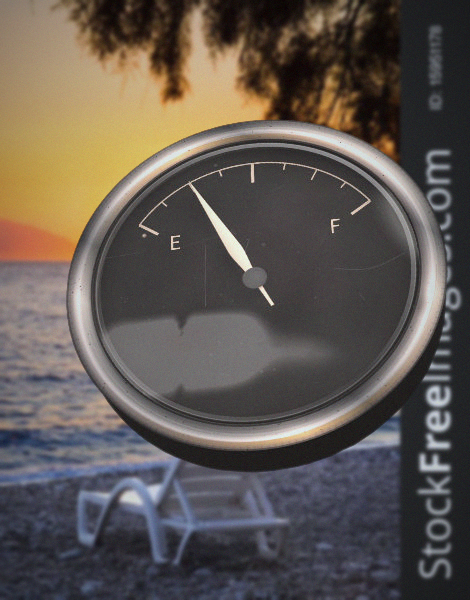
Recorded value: **0.25**
